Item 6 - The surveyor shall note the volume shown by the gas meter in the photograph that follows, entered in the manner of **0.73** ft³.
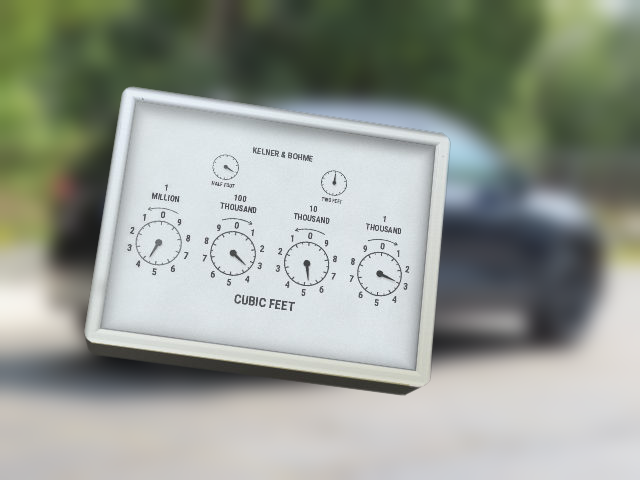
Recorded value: **435300** ft³
